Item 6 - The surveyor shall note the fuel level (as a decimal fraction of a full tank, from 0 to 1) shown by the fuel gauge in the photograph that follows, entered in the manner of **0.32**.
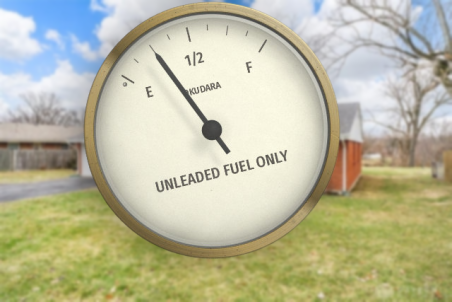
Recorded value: **0.25**
